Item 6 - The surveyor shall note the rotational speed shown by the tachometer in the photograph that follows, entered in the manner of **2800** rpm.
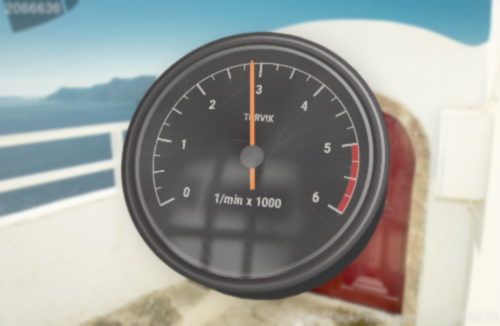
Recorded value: **2875** rpm
